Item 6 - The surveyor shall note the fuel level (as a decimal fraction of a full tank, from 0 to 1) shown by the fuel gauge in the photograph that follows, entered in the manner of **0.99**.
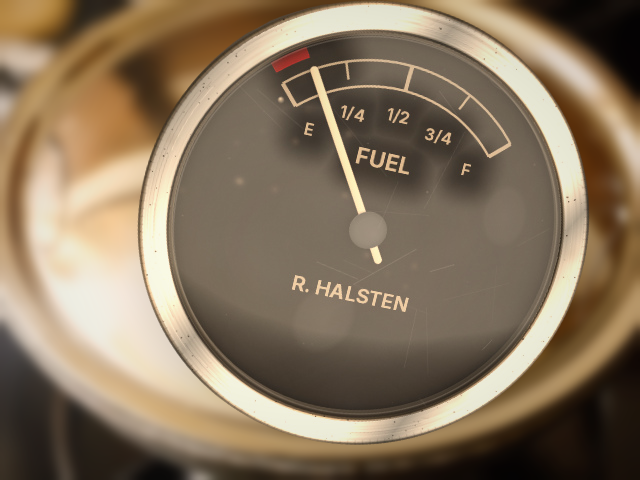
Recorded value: **0.125**
